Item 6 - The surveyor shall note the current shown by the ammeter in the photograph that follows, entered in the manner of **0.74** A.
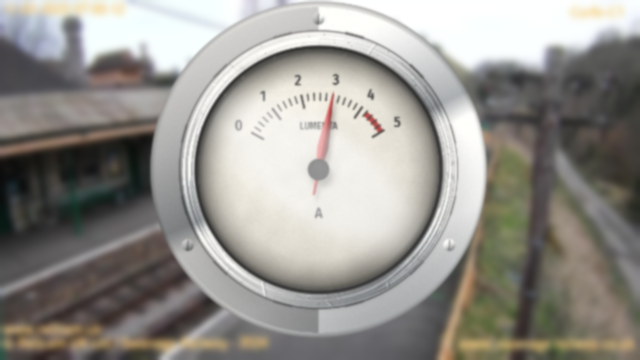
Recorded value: **3** A
